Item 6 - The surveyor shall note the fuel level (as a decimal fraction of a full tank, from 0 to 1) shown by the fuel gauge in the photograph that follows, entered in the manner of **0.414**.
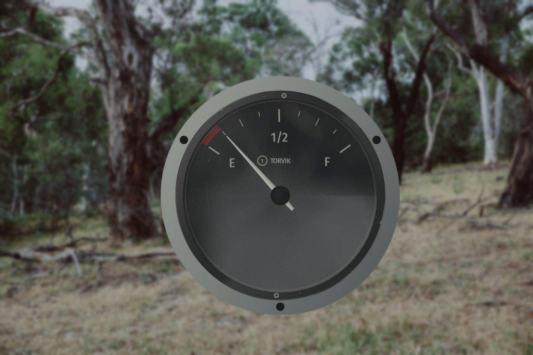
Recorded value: **0.125**
